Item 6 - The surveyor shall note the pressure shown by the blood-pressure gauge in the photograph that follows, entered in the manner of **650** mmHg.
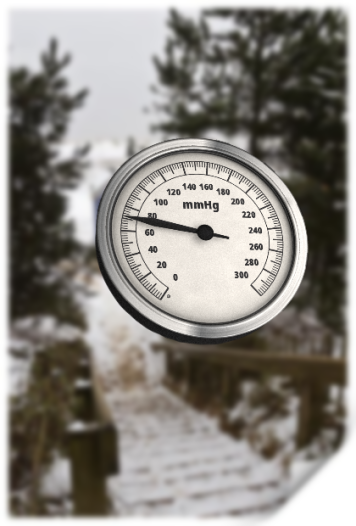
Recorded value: **70** mmHg
